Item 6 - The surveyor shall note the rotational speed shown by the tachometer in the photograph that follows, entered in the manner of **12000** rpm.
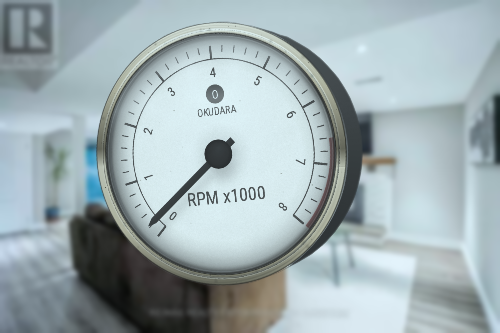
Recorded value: **200** rpm
